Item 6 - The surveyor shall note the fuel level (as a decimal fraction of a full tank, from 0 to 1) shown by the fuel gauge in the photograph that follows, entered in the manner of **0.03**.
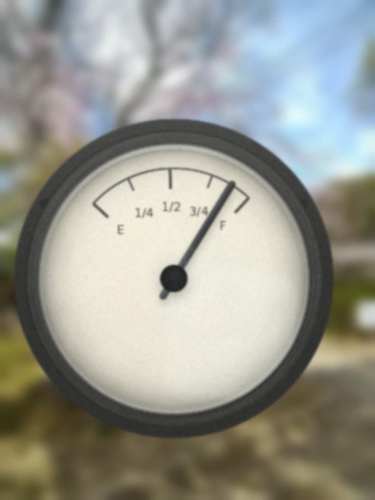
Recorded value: **0.875**
